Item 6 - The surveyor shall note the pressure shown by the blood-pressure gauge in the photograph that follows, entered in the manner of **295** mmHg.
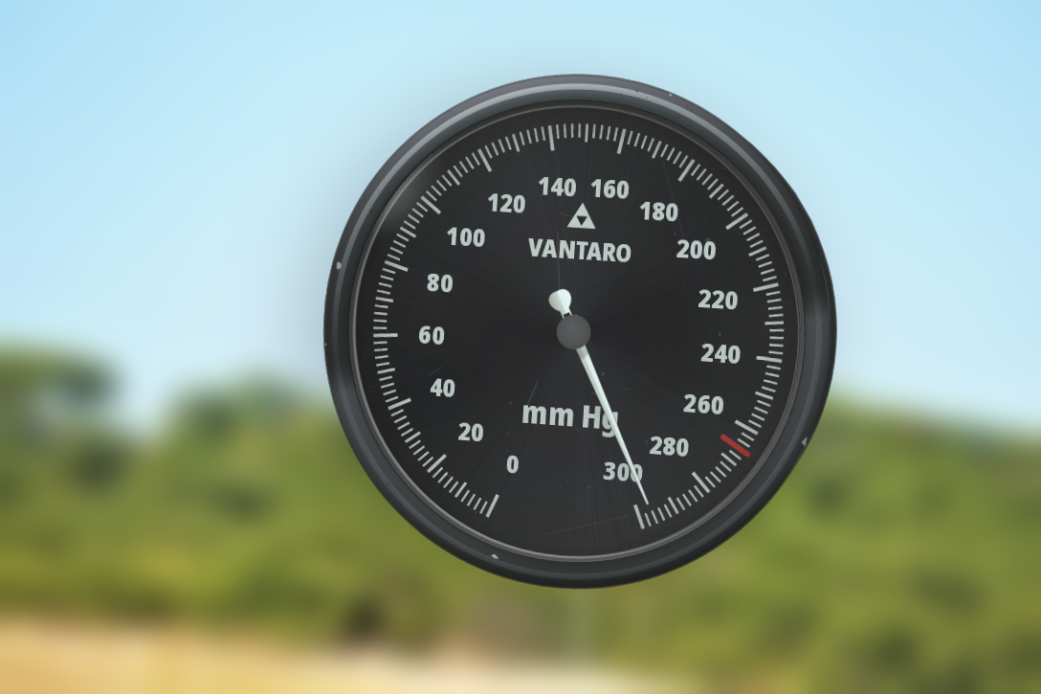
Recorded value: **296** mmHg
